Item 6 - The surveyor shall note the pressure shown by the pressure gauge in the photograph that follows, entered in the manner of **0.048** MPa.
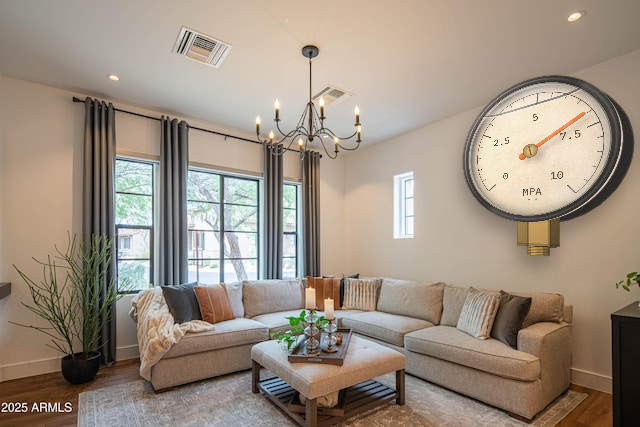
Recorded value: **7** MPa
